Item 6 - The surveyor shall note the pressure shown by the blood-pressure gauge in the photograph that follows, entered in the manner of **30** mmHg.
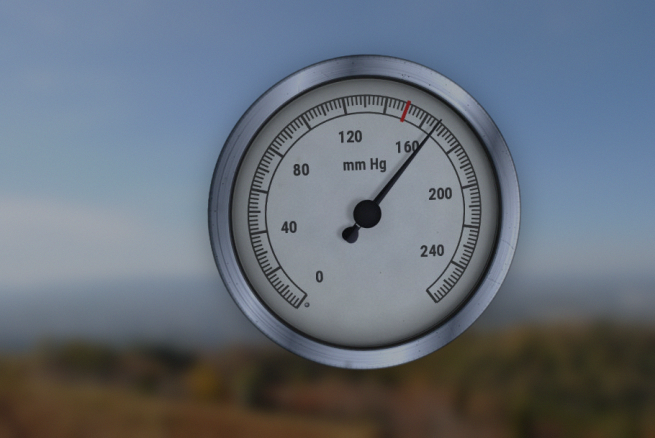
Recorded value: **166** mmHg
